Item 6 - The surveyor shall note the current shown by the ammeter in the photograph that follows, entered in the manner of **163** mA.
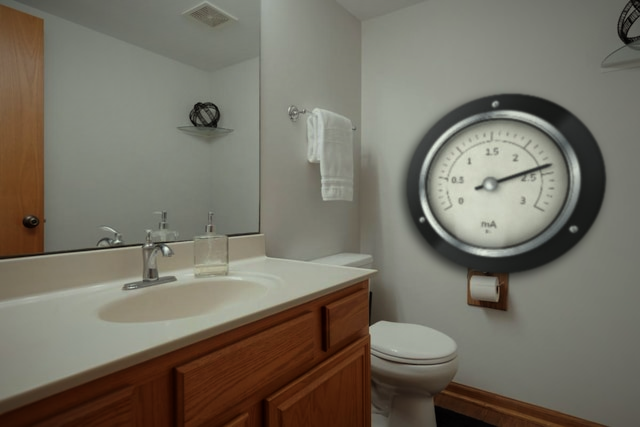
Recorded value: **2.4** mA
